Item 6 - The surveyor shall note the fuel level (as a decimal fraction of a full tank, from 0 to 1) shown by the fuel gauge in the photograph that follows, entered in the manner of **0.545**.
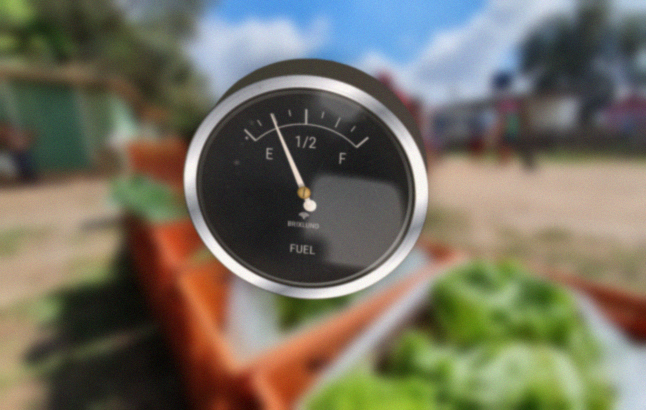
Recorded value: **0.25**
